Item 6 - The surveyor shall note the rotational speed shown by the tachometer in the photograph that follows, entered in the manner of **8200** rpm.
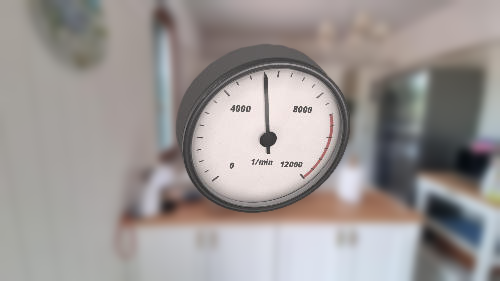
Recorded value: **5500** rpm
